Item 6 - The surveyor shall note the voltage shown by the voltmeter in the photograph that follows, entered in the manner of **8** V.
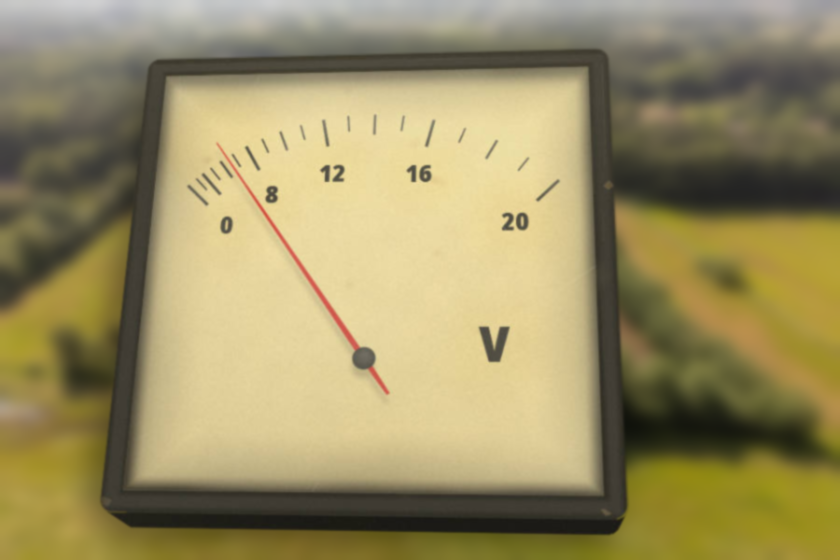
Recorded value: **6.5** V
